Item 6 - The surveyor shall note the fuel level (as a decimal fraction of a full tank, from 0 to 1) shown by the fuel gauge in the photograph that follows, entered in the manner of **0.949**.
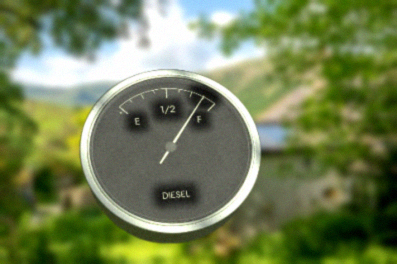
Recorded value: **0.875**
